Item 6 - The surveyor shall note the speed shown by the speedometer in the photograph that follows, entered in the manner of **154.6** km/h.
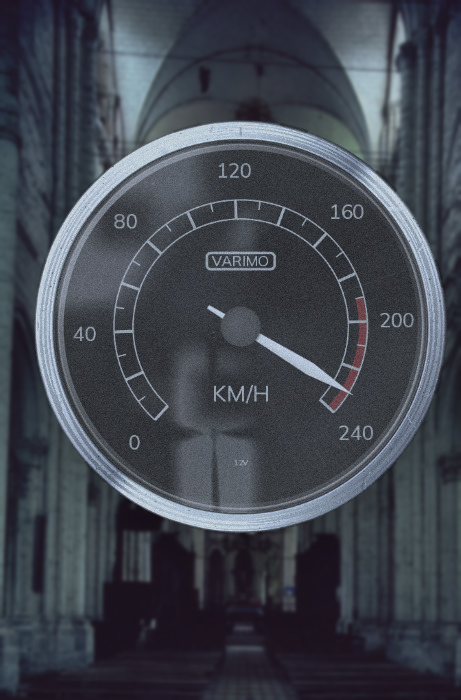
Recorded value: **230** km/h
